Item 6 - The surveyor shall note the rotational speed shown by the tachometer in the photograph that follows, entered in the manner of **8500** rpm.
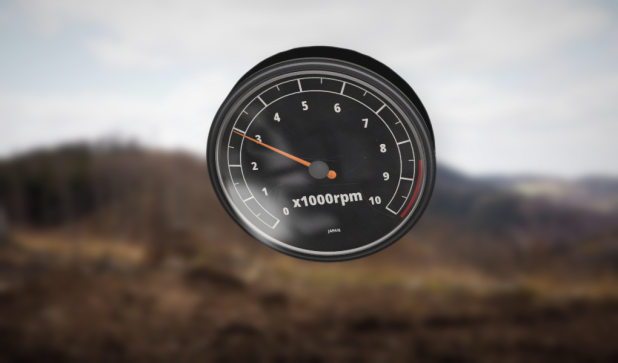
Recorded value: **3000** rpm
